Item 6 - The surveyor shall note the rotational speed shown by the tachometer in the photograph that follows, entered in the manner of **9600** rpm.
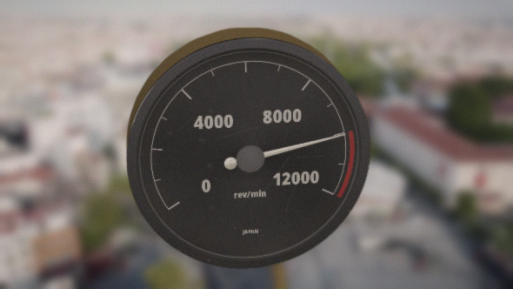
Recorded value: **10000** rpm
